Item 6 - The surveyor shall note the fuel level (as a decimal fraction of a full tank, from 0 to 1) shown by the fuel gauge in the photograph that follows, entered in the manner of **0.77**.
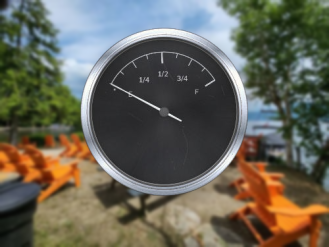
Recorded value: **0**
